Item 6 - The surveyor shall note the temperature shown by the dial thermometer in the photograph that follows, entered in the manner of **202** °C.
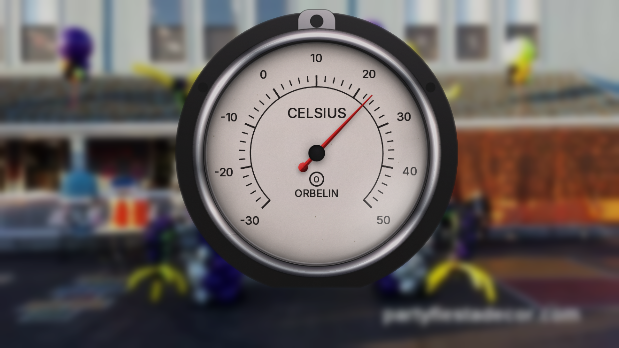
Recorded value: **23** °C
